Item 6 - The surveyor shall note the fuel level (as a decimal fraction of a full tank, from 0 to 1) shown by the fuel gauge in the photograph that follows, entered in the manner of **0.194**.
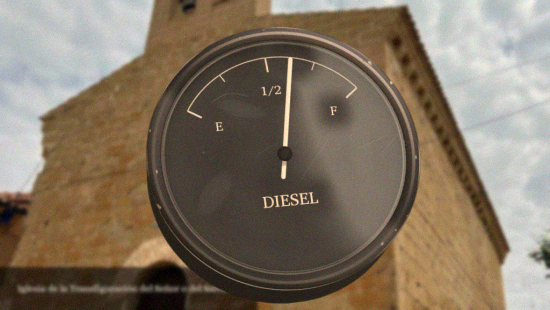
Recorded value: **0.625**
